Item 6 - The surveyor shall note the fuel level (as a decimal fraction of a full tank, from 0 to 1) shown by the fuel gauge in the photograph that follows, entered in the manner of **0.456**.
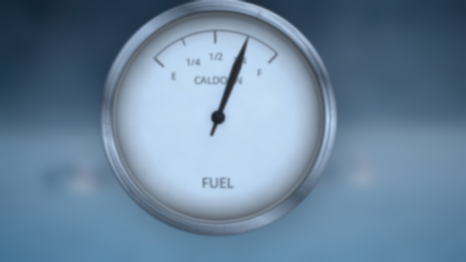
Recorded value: **0.75**
